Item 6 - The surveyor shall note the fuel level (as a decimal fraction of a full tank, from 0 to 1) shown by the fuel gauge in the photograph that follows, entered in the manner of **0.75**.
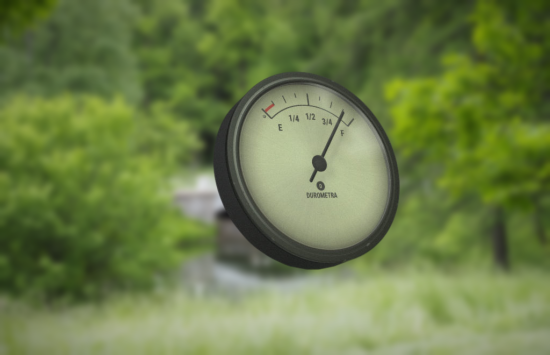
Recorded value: **0.875**
